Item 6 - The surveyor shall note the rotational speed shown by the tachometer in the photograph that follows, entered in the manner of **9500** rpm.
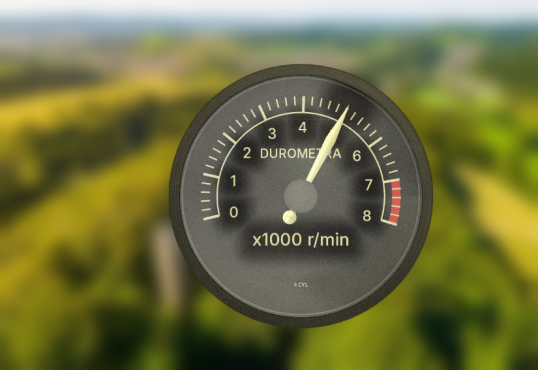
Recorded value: **5000** rpm
